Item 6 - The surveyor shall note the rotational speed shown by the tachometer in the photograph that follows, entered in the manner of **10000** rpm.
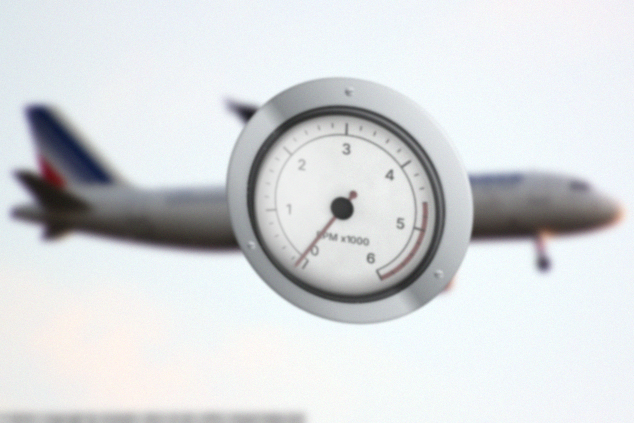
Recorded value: **100** rpm
